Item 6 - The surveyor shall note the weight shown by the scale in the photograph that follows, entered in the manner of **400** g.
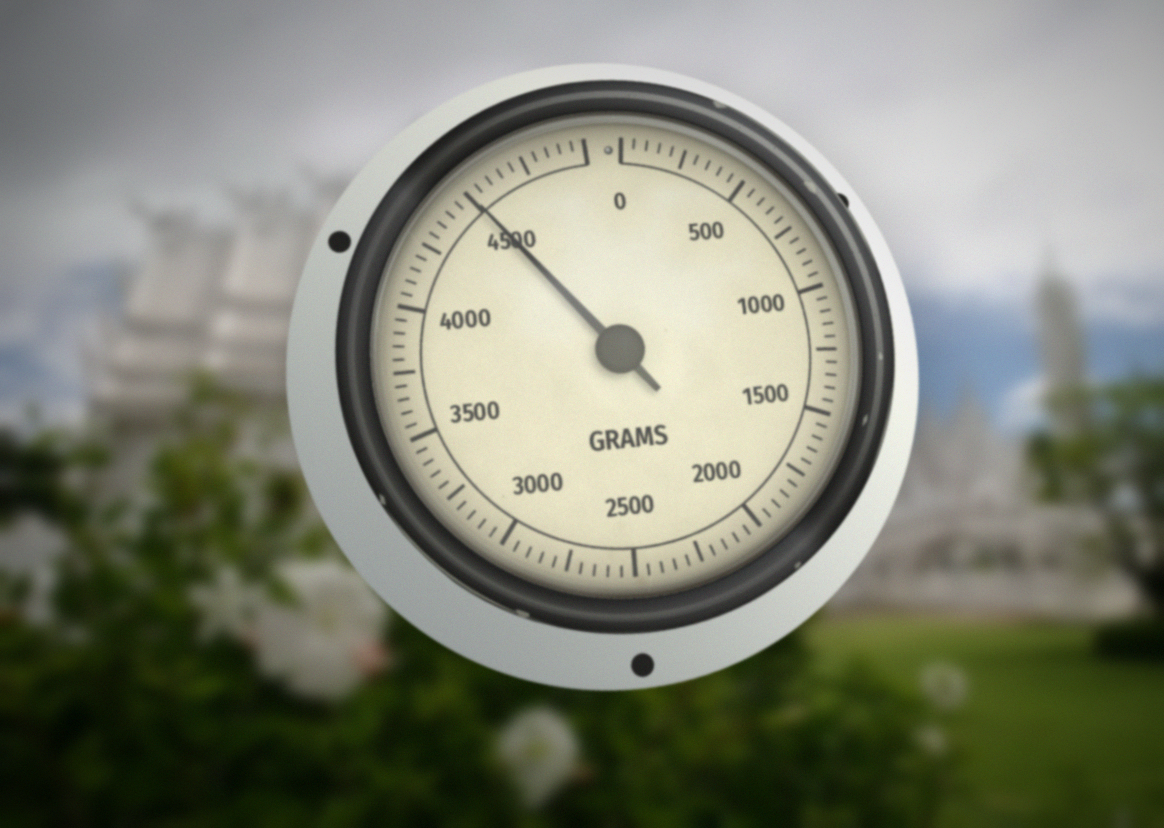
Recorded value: **4500** g
